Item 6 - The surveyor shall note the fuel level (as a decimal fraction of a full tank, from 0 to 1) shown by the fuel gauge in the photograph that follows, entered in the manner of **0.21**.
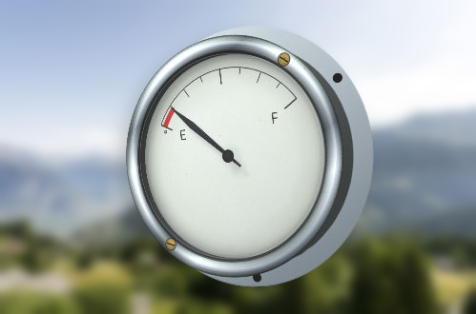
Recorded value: **0.125**
